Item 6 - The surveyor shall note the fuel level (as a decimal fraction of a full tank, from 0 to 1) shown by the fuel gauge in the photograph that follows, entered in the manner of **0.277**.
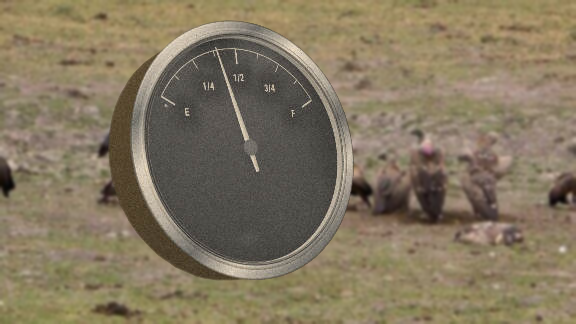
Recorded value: **0.375**
